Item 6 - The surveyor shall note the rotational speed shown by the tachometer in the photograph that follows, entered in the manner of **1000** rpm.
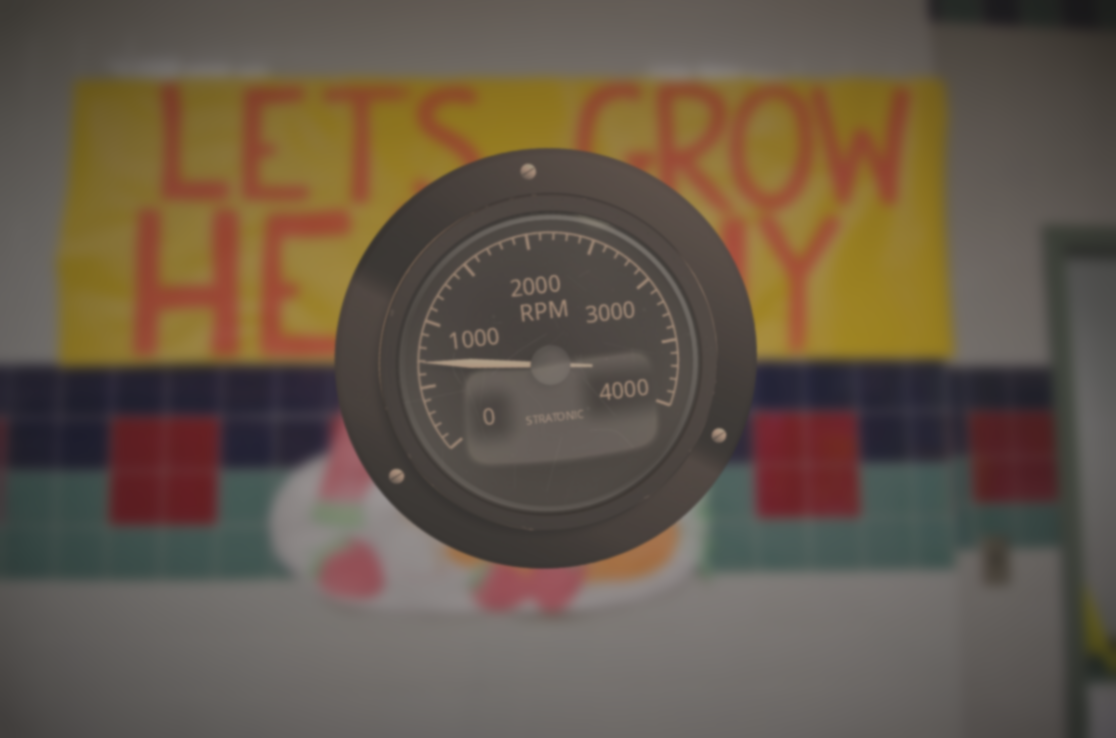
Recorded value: **700** rpm
